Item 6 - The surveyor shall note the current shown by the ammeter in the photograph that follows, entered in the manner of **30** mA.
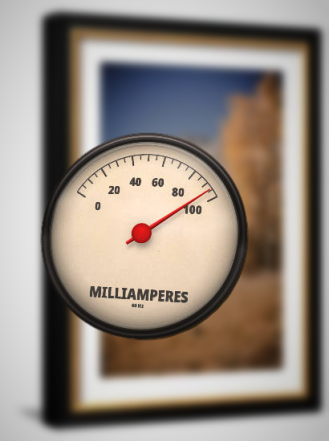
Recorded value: **95** mA
